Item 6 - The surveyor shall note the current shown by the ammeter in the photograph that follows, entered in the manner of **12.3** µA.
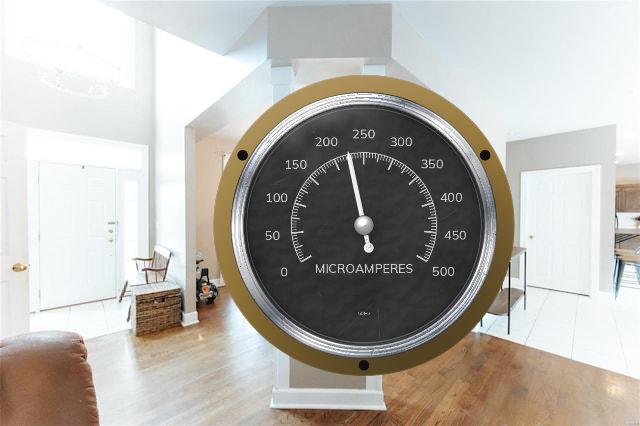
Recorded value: **225** µA
